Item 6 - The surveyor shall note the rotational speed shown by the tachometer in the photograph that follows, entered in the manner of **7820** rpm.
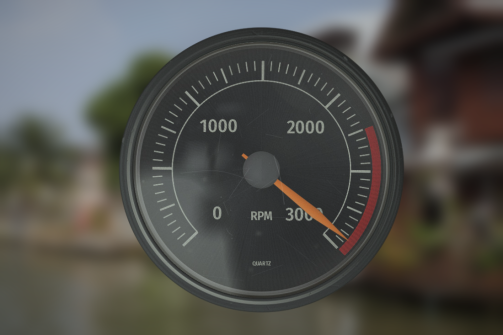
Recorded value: **2925** rpm
